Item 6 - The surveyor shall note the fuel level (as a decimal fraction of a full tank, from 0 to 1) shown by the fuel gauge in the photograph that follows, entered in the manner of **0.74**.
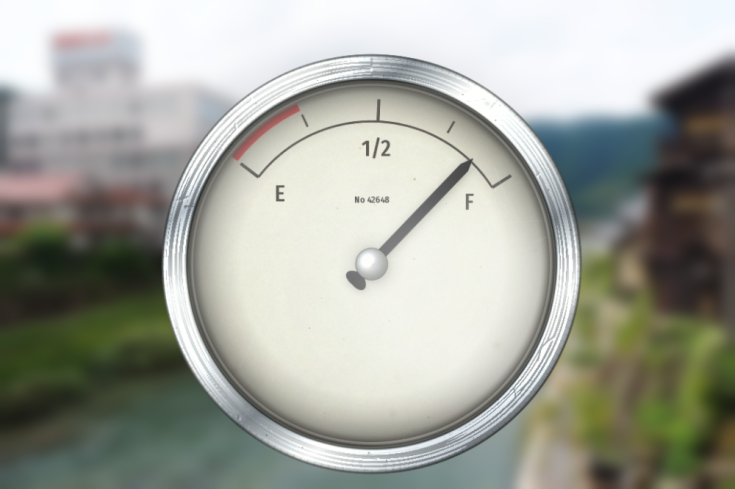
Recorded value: **0.875**
